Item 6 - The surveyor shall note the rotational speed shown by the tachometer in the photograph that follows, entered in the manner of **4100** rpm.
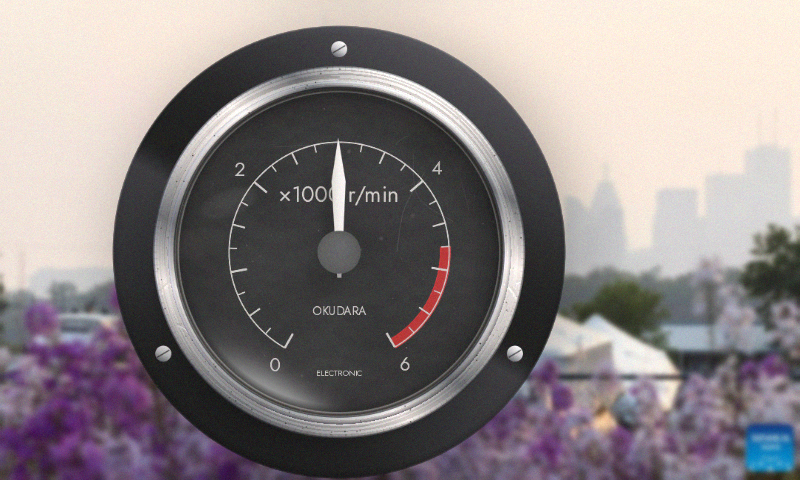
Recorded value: **3000** rpm
